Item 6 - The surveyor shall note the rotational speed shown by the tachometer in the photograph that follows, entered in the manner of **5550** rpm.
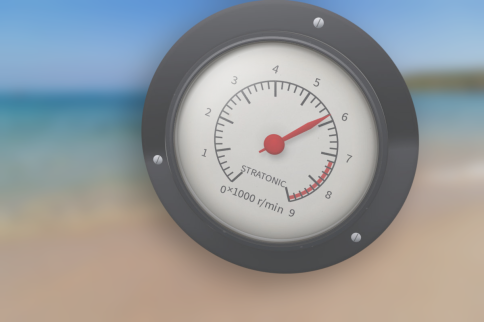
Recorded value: **5800** rpm
